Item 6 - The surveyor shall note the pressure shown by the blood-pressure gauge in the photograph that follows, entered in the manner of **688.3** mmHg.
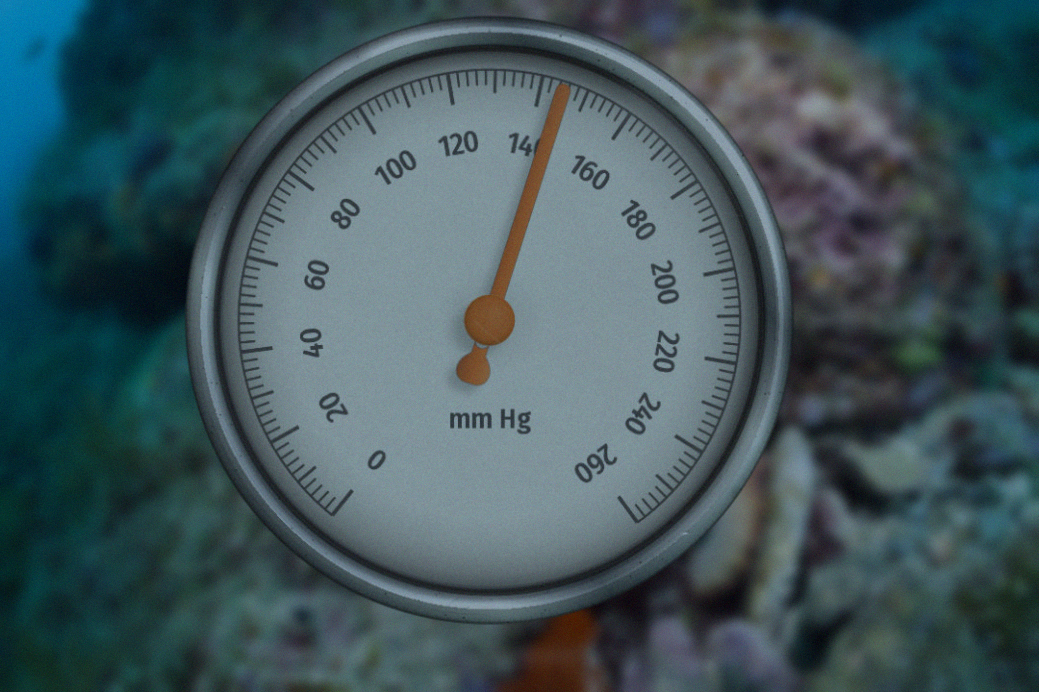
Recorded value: **145** mmHg
